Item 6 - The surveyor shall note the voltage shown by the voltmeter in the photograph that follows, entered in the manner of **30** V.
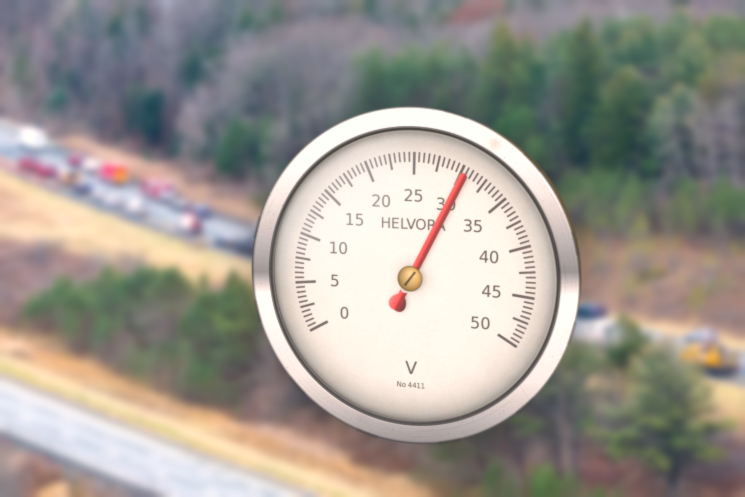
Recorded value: **30.5** V
